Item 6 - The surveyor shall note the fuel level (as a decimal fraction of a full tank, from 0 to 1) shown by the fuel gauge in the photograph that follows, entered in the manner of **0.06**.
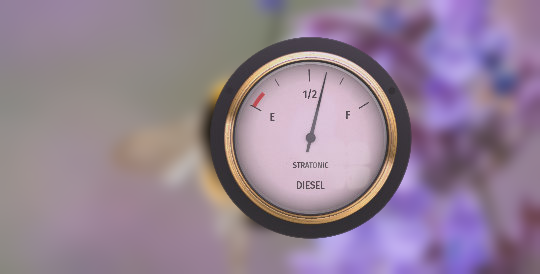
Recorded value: **0.625**
